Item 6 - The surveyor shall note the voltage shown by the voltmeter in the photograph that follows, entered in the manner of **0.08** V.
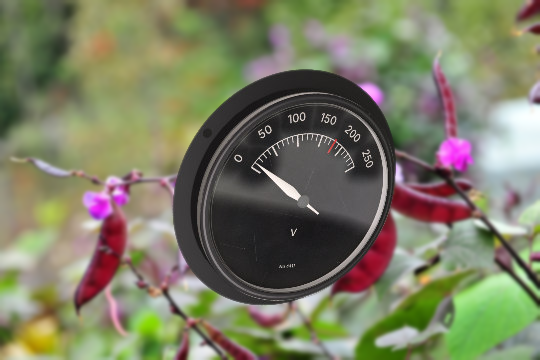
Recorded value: **10** V
